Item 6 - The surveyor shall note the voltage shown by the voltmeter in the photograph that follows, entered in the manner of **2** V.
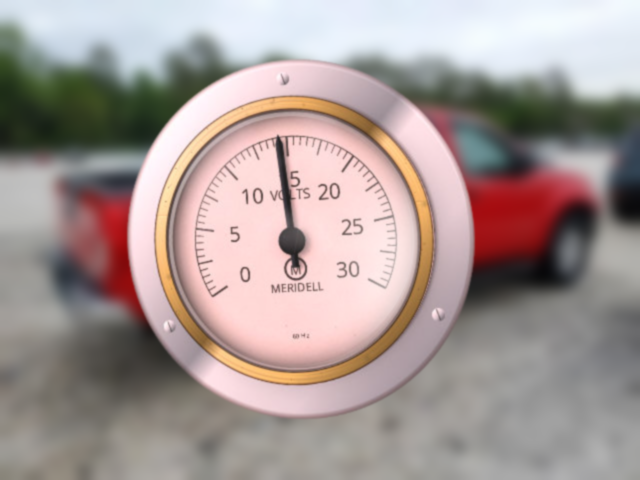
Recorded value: **14.5** V
